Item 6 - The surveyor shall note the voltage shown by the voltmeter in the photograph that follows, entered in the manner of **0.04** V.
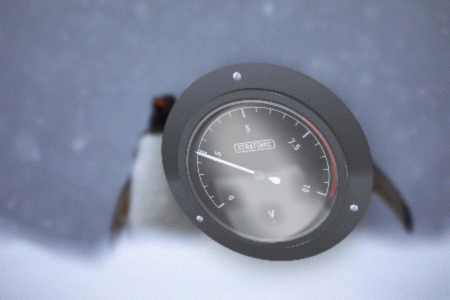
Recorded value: **2.5** V
